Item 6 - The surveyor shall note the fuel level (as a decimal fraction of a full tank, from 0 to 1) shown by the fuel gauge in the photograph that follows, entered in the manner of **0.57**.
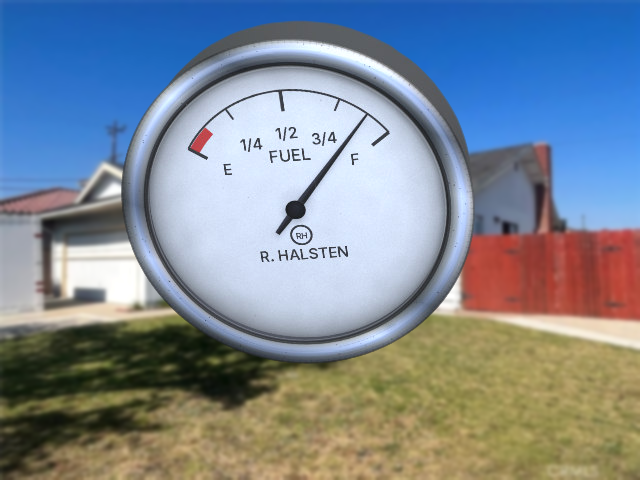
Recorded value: **0.875**
